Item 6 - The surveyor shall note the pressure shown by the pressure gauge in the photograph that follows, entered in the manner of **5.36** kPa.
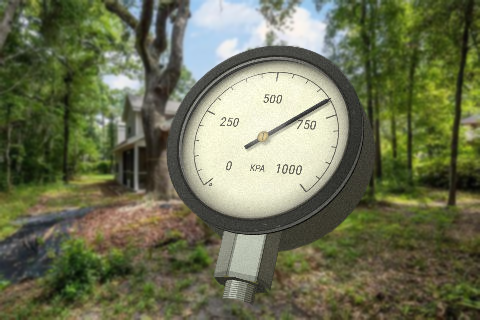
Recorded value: **700** kPa
